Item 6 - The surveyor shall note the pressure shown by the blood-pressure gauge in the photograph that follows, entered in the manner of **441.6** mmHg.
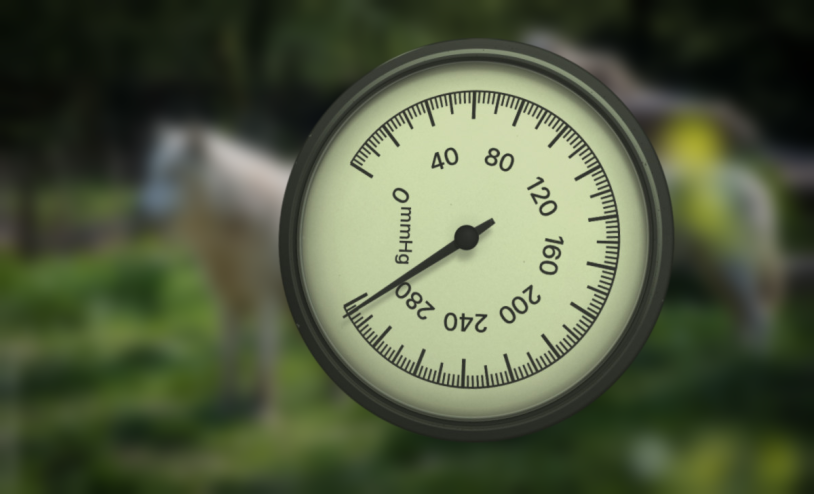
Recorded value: **296** mmHg
